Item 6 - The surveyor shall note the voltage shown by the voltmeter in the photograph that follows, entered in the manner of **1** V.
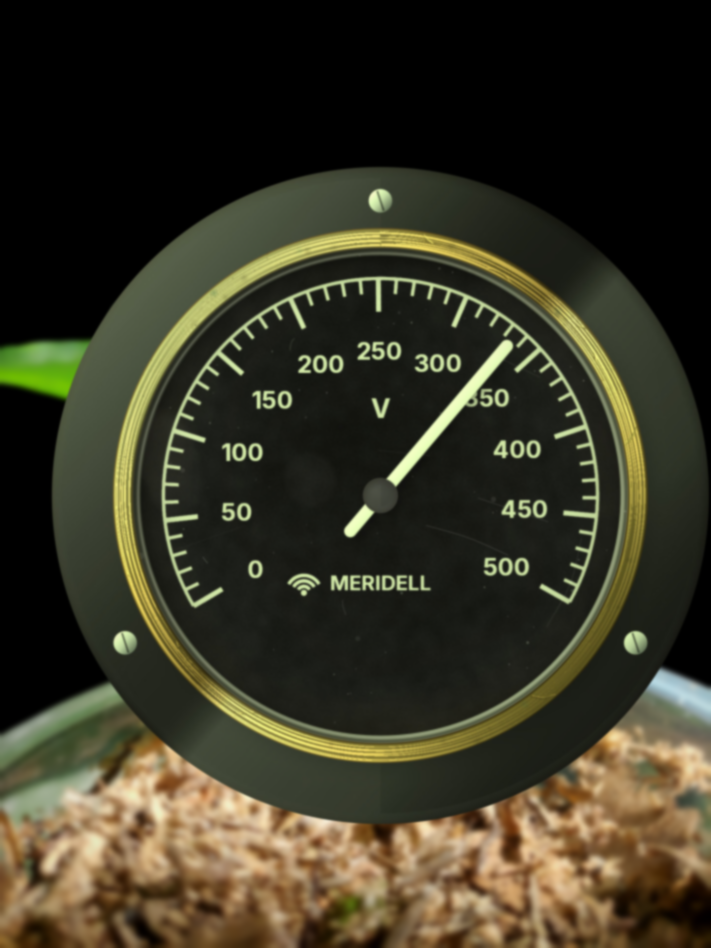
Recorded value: **335** V
